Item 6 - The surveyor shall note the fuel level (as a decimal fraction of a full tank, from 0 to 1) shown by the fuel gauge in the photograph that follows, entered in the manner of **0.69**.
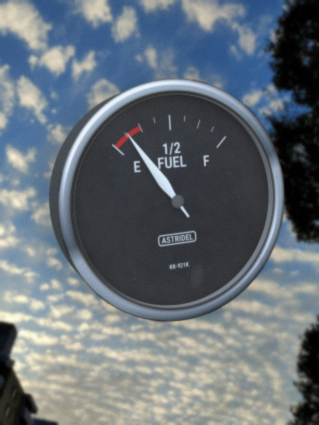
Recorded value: **0.125**
